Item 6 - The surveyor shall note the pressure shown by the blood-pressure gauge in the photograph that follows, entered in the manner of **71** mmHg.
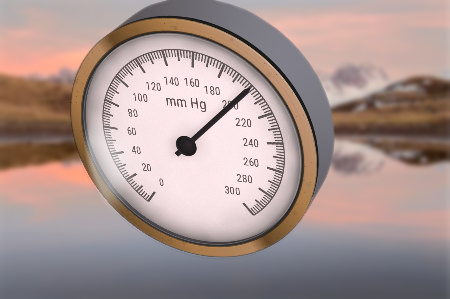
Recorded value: **200** mmHg
